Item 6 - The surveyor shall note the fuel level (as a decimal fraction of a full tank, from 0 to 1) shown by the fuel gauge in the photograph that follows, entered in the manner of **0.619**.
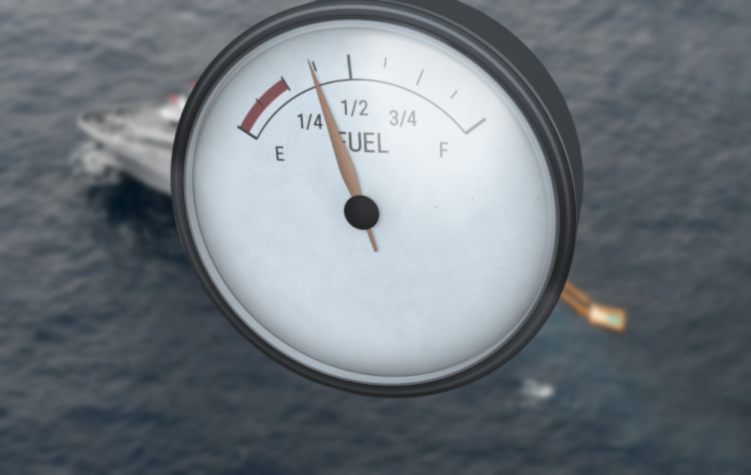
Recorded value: **0.375**
